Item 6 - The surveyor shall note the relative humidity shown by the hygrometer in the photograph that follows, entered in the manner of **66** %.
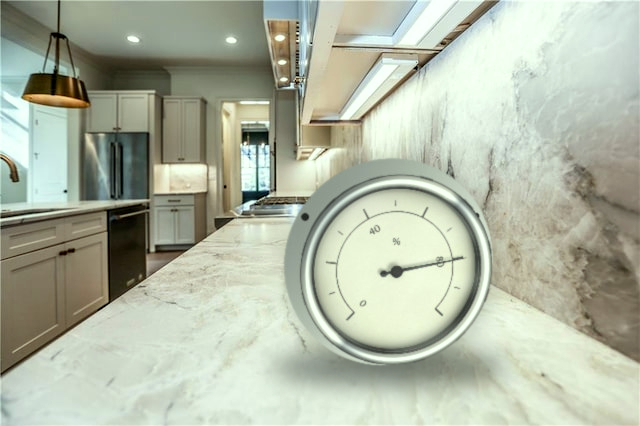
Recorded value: **80** %
